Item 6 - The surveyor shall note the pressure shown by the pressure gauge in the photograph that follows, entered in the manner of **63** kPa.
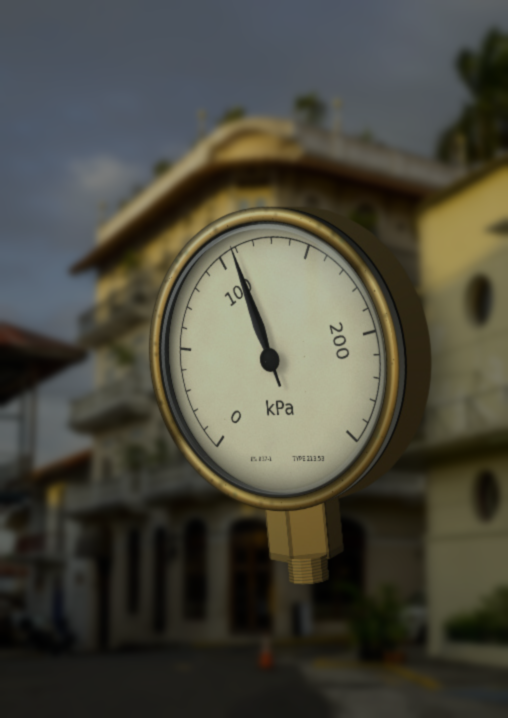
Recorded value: **110** kPa
